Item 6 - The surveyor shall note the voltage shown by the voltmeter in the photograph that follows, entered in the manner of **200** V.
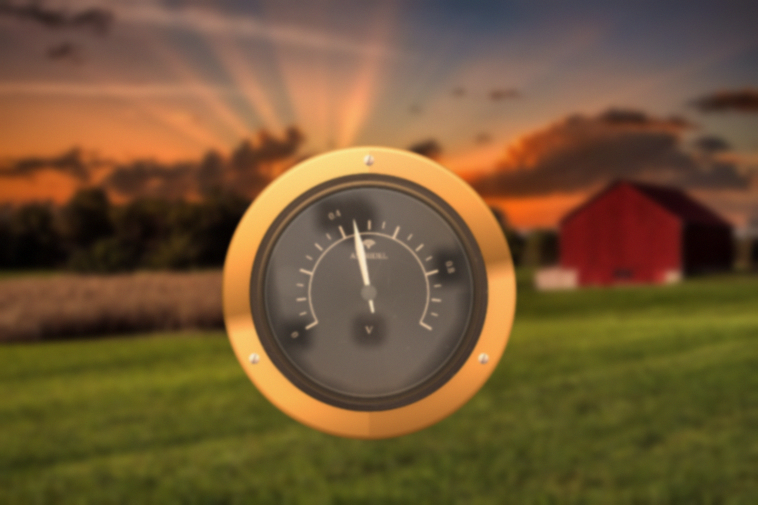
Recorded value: **0.45** V
